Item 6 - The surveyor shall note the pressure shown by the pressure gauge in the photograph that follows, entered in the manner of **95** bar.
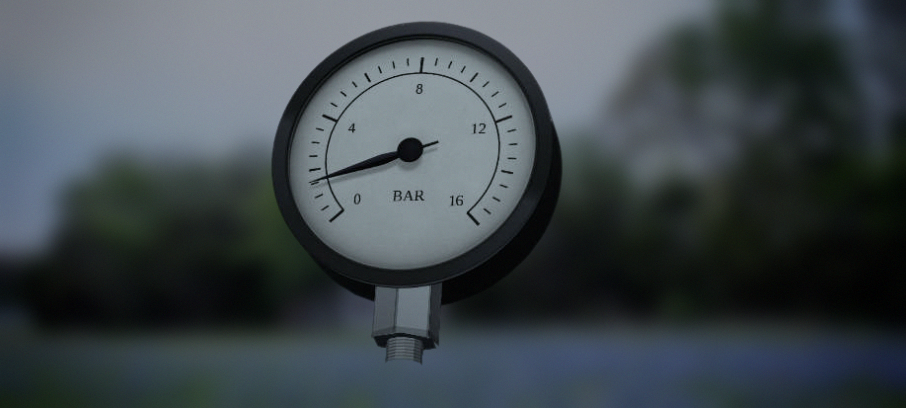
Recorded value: **1.5** bar
